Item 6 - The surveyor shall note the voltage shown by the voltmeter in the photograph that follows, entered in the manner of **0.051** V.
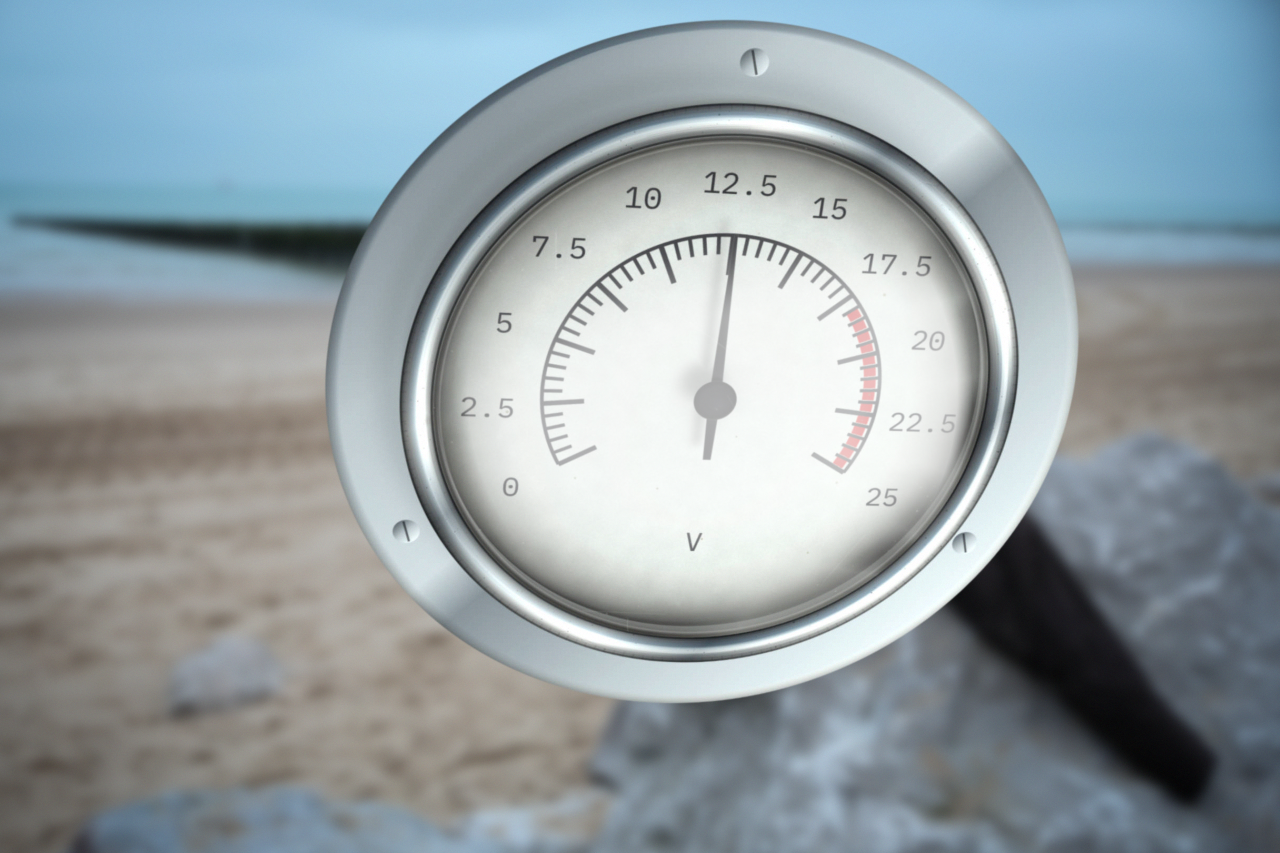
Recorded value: **12.5** V
